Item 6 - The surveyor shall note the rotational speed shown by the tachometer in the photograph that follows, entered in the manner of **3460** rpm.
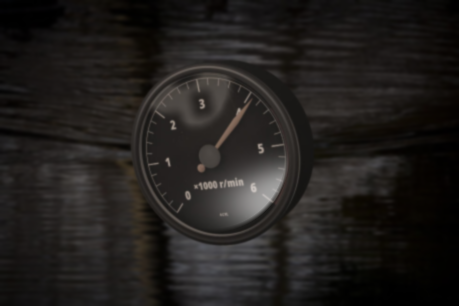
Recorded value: **4100** rpm
